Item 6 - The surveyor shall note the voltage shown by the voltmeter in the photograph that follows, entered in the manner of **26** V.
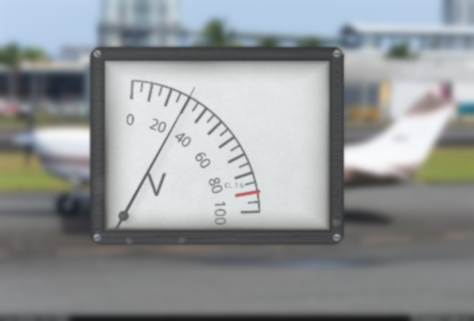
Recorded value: **30** V
